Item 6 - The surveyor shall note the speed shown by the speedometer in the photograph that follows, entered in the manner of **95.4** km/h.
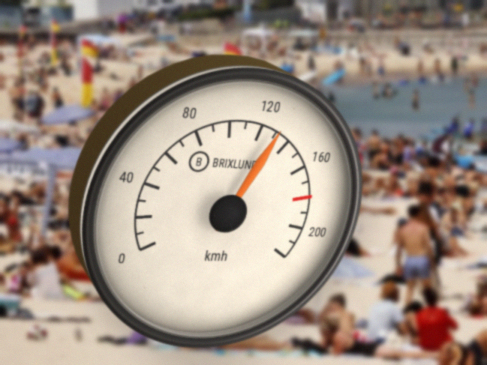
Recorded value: **130** km/h
